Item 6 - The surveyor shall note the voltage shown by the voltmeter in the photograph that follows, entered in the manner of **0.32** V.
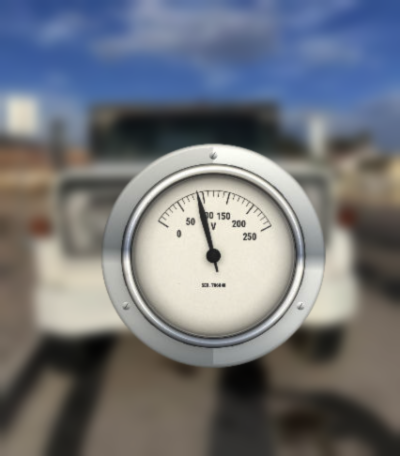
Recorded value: **90** V
